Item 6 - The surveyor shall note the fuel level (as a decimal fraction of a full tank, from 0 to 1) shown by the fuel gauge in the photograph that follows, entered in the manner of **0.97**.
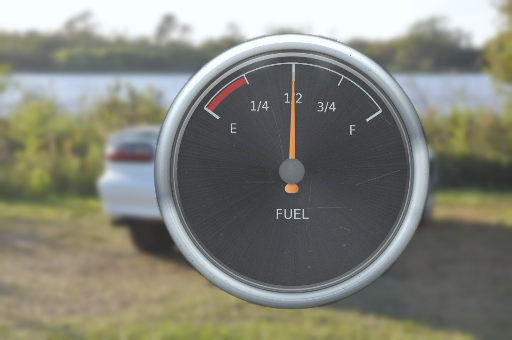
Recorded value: **0.5**
